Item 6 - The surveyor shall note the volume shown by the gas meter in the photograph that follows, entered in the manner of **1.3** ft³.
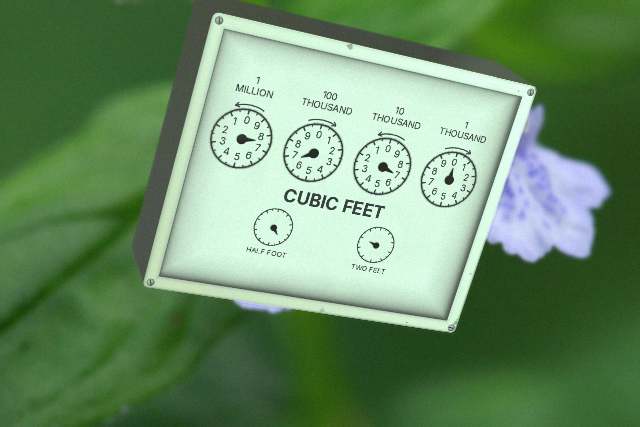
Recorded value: **767000** ft³
